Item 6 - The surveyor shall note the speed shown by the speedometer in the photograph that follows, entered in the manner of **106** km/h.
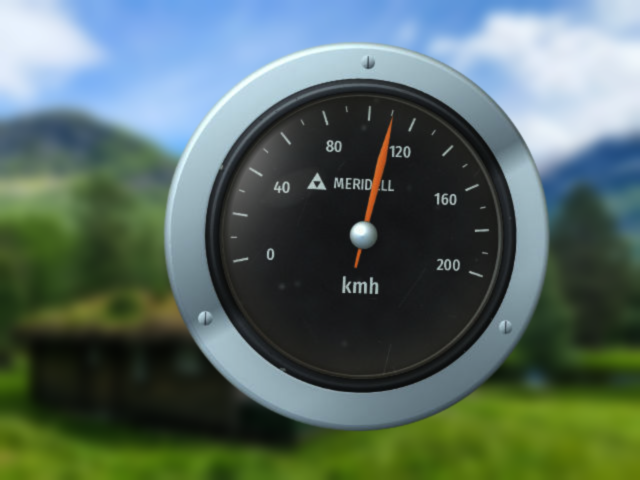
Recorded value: **110** km/h
